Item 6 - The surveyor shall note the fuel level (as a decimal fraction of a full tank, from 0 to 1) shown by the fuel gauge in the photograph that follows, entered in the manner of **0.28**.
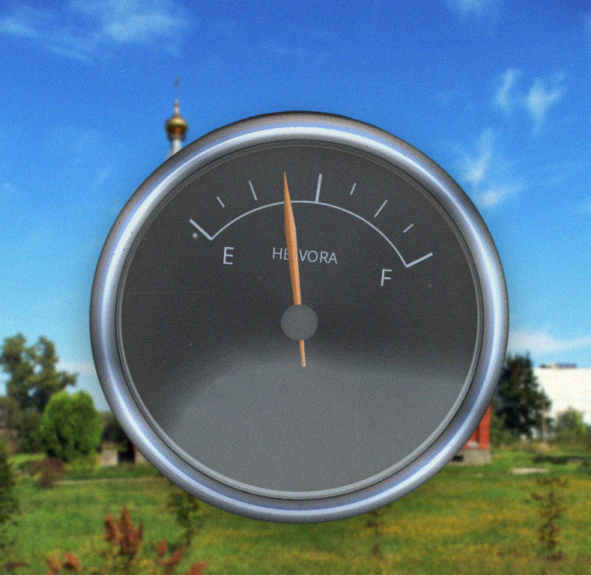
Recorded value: **0.375**
